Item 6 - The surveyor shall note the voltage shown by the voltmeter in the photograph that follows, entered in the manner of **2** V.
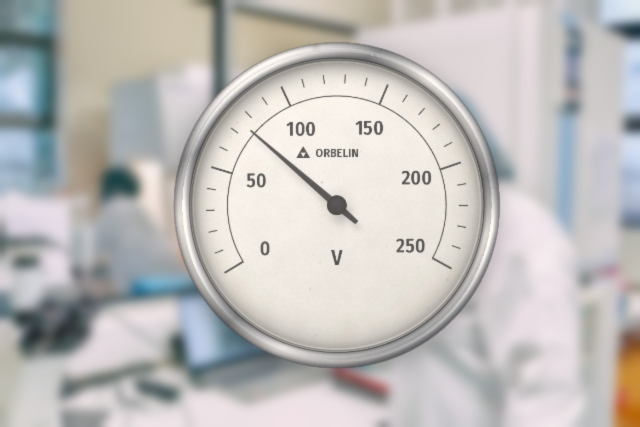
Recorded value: **75** V
